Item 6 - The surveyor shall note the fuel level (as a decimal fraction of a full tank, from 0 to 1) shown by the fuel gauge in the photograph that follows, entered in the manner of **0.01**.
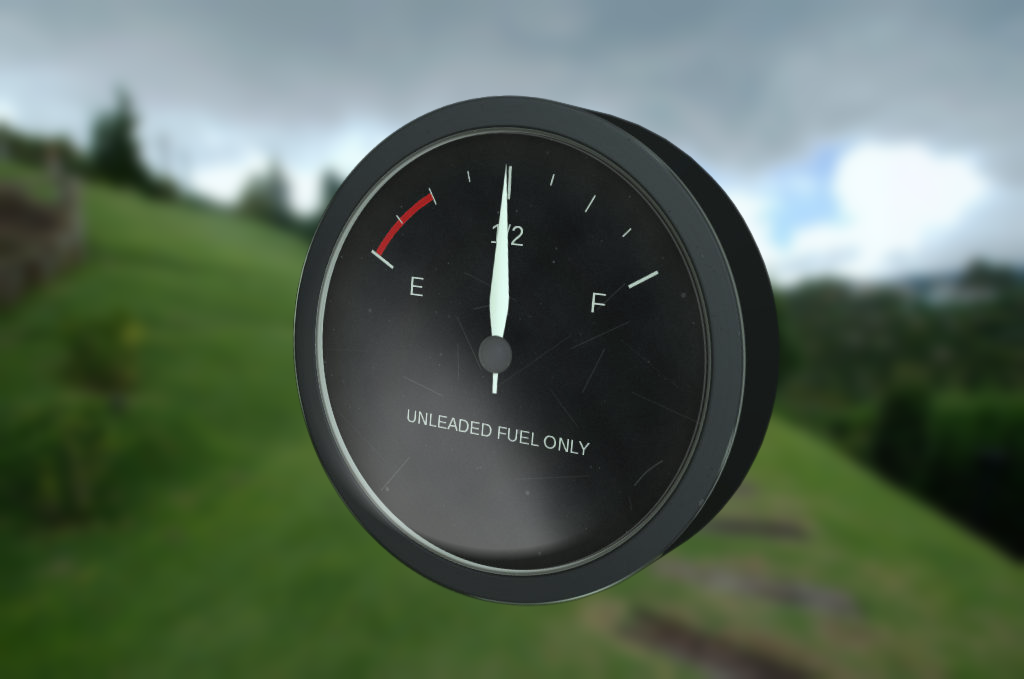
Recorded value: **0.5**
